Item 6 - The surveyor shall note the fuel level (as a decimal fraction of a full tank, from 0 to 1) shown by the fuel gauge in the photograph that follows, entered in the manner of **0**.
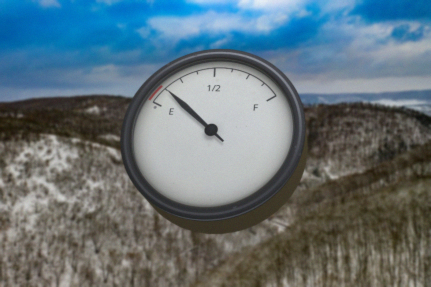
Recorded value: **0.125**
